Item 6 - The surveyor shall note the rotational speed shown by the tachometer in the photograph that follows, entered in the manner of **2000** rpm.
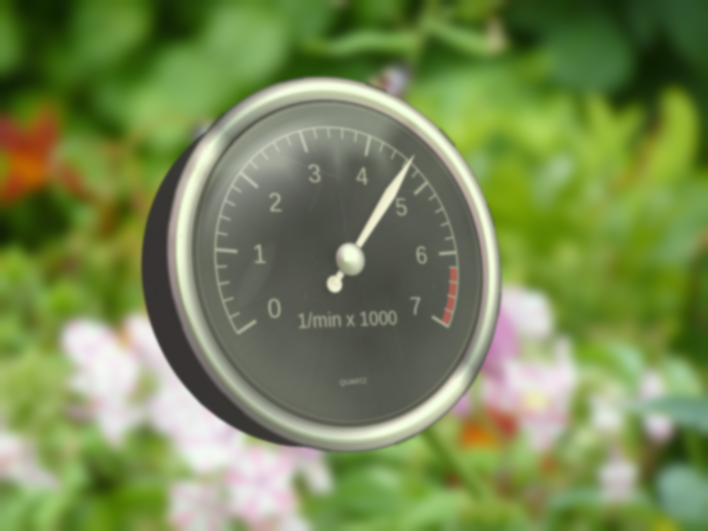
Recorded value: **4600** rpm
